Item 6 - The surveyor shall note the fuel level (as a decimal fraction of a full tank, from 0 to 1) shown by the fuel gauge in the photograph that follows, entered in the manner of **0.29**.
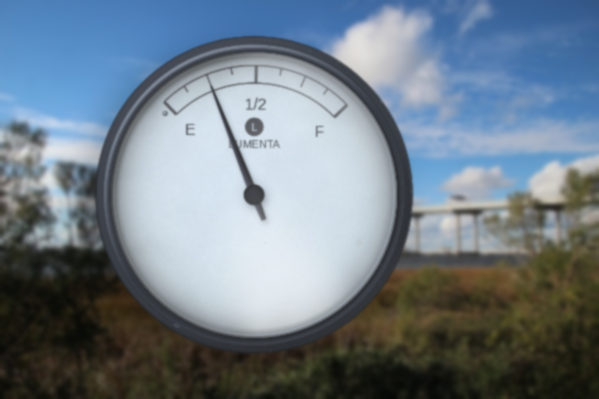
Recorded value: **0.25**
